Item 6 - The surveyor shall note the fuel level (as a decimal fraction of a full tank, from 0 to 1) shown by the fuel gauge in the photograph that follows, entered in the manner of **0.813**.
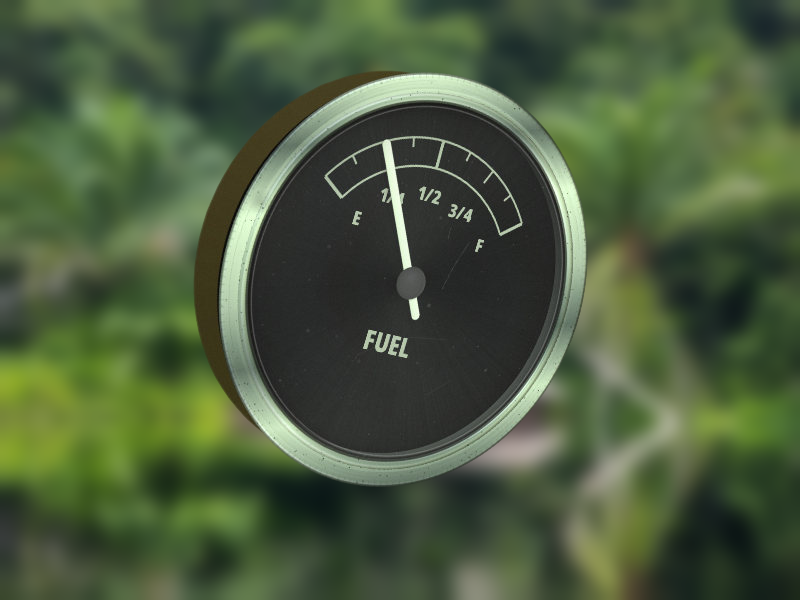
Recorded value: **0.25**
